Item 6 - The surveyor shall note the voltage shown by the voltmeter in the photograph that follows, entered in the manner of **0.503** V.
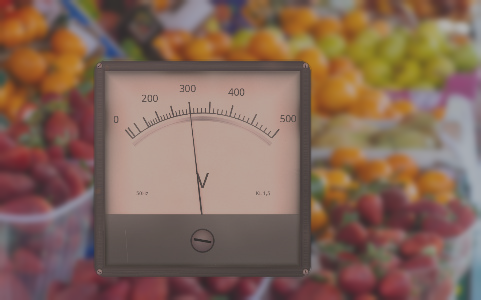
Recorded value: **300** V
